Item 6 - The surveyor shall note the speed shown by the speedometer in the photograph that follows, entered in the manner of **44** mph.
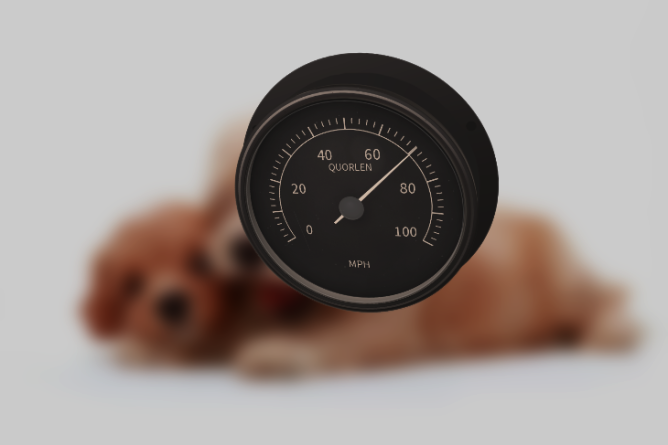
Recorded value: **70** mph
